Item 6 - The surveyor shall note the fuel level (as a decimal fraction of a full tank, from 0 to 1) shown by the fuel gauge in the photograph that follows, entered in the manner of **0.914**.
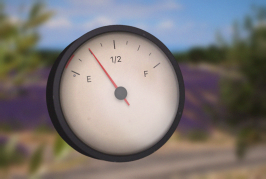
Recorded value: **0.25**
